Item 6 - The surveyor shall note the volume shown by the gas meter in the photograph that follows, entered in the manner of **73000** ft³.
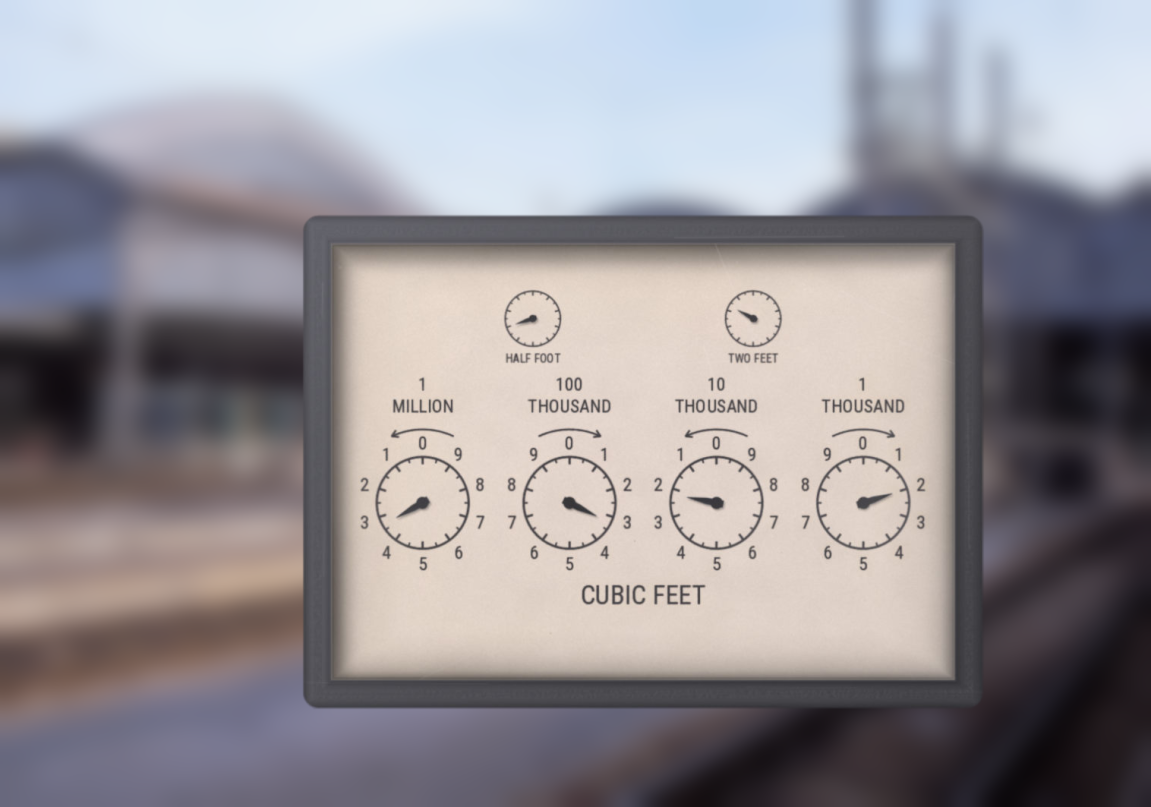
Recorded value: **332200** ft³
